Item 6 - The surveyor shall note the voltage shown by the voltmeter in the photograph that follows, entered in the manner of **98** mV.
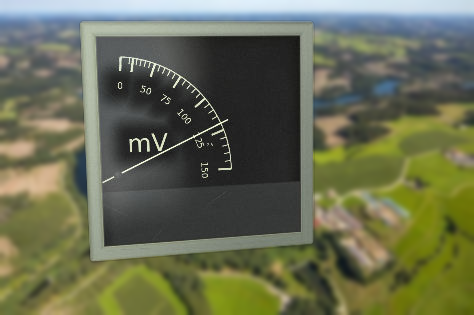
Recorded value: **120** mV
